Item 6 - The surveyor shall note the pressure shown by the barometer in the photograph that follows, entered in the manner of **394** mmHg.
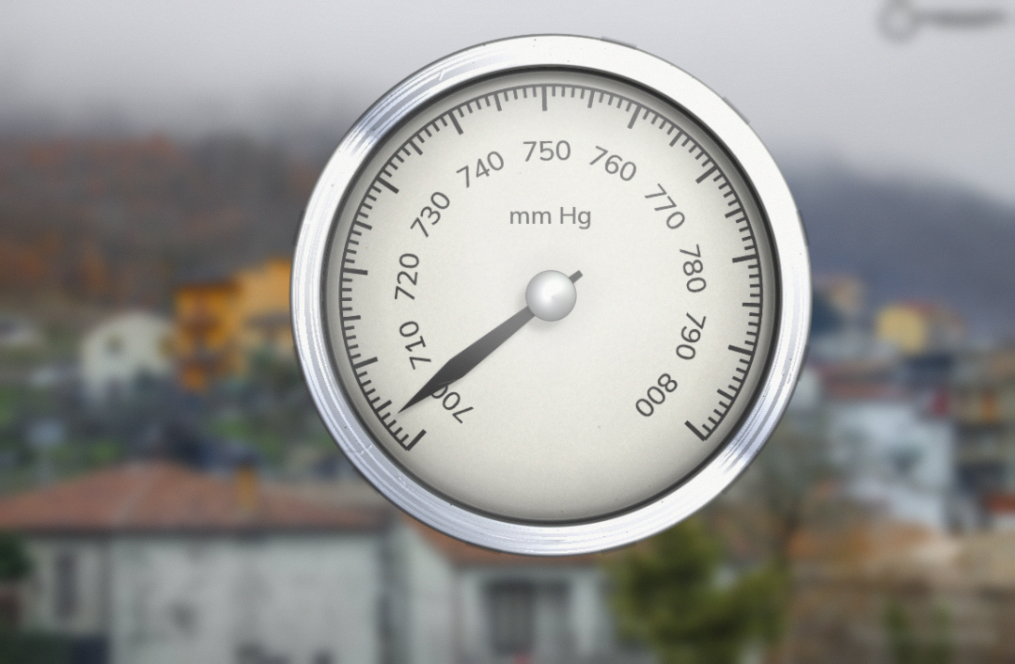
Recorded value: **703.5** mmHg
